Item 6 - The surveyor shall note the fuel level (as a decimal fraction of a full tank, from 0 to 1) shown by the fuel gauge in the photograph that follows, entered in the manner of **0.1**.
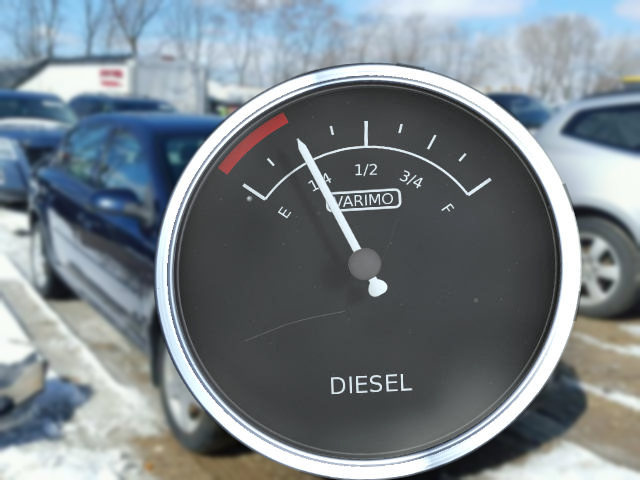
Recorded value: **0.25**
